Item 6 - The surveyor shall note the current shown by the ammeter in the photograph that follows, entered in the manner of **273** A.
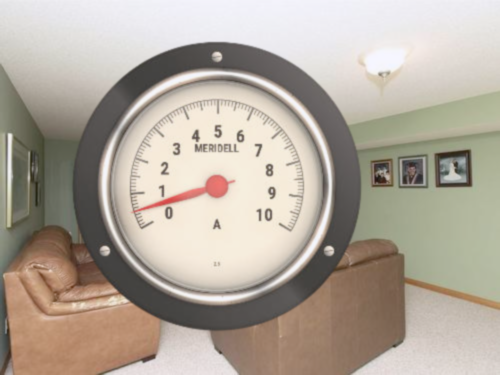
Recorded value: **0.5** A
